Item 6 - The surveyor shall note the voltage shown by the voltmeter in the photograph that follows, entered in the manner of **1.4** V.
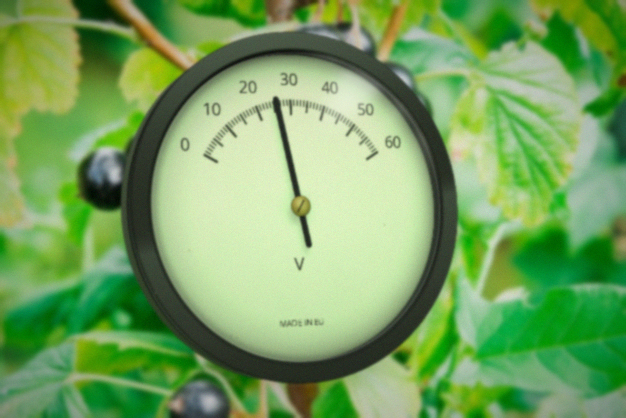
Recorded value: **25** V
